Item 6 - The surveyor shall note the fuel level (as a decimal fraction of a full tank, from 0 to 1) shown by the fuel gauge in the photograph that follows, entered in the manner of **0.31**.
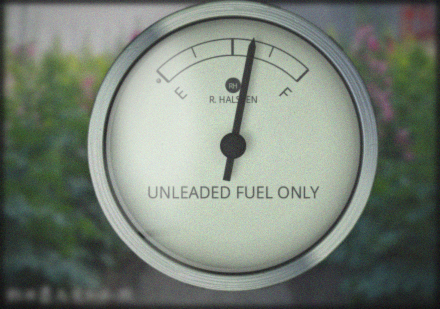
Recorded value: **0.625**
